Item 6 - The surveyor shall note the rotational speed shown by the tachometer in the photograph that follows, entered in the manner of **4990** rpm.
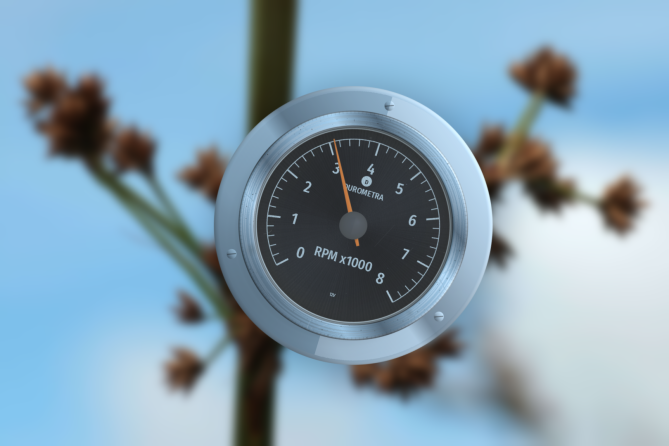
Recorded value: **3100** rpm
